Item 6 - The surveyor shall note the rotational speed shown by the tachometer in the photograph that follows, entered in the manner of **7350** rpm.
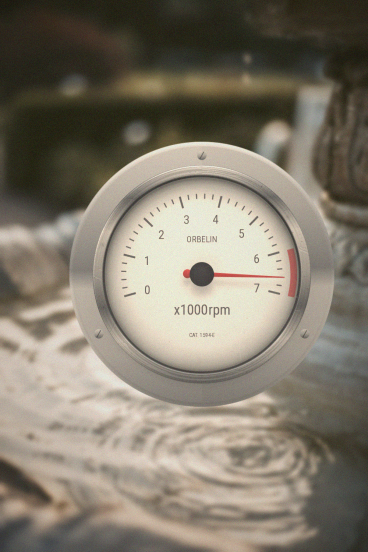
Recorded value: **6600** rpm
